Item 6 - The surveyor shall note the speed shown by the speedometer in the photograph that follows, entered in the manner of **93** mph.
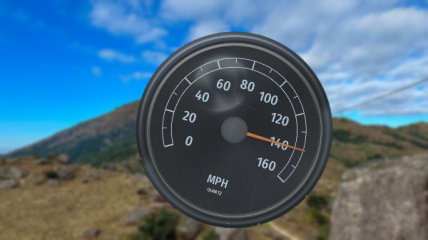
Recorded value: **140** mph
